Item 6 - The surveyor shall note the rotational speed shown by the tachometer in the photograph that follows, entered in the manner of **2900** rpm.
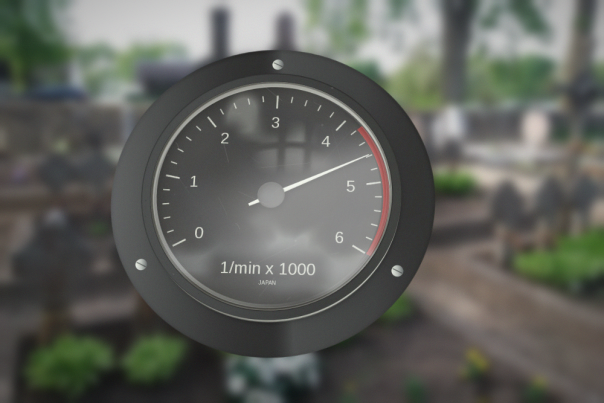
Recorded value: **4600** rpm
